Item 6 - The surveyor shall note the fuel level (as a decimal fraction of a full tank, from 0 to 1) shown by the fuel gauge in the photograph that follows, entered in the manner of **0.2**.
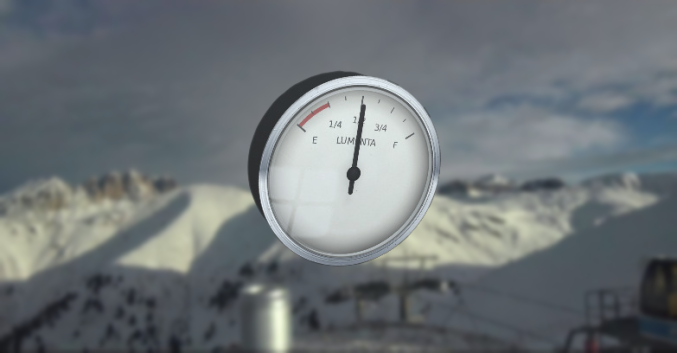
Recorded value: **0.5**
